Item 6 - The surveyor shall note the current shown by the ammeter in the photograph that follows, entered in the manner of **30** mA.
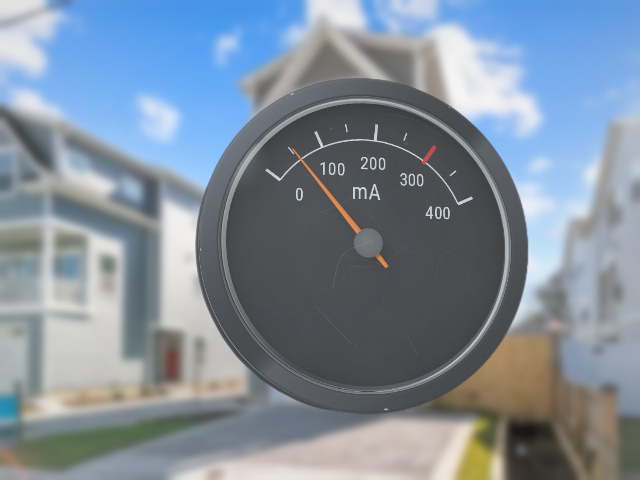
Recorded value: **50** mA
